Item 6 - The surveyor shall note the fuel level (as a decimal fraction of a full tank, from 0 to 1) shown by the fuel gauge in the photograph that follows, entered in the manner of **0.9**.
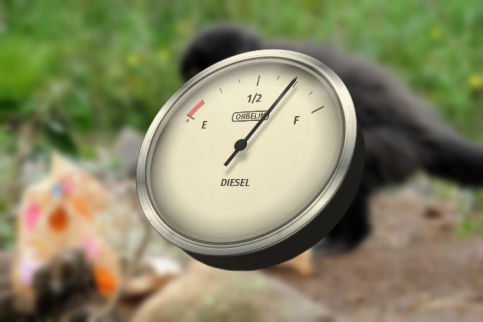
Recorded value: **0.75**
